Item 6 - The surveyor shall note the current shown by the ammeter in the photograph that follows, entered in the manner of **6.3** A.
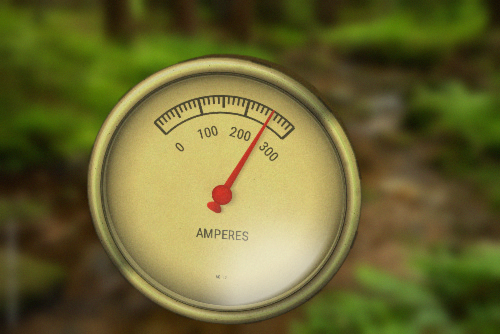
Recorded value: **250** A
